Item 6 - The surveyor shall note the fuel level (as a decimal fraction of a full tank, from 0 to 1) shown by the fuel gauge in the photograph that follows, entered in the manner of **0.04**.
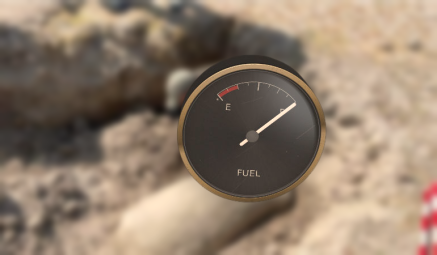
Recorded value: **1**
